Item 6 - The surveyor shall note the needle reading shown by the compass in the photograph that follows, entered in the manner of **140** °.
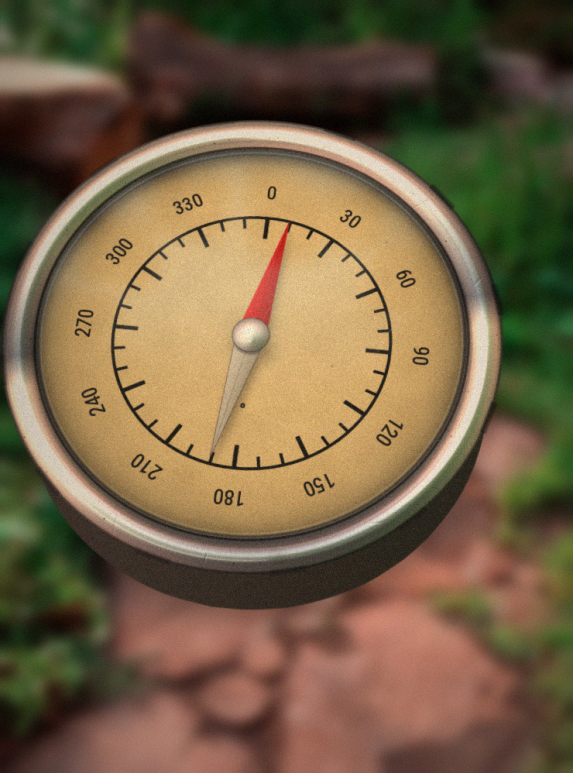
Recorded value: **10** °
